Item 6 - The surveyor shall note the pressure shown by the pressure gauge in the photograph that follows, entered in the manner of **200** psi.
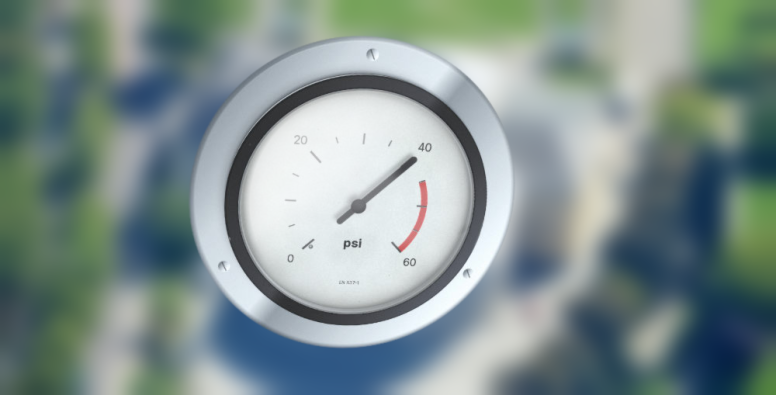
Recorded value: **40** psi
